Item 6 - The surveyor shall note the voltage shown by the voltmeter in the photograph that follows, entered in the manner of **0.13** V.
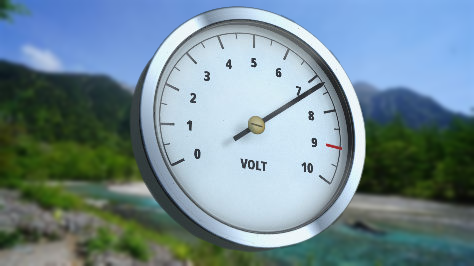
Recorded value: **7.25** V
